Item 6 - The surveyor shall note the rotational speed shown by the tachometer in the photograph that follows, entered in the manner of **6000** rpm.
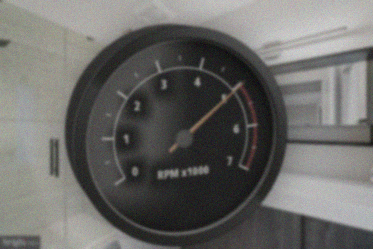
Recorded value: **5000** rpm
